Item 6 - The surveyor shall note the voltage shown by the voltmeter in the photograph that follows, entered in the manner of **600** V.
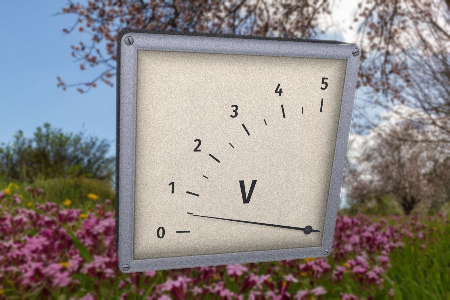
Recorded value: **0.5** V
